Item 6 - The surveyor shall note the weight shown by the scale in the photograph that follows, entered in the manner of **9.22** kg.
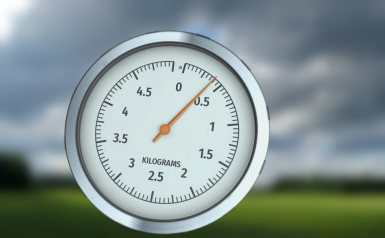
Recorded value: **0.4** kg
